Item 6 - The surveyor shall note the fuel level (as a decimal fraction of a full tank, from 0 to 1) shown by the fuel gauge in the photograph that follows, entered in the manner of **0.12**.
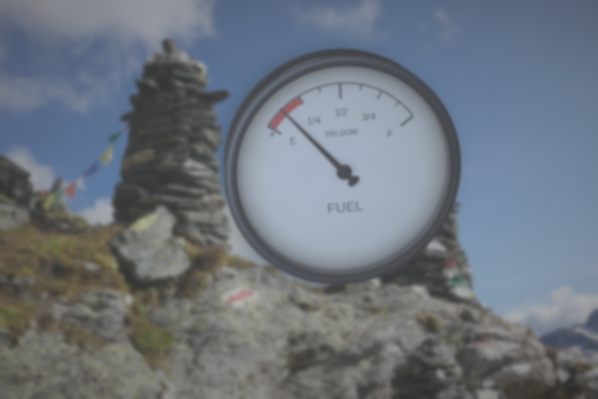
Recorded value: **0.125**
